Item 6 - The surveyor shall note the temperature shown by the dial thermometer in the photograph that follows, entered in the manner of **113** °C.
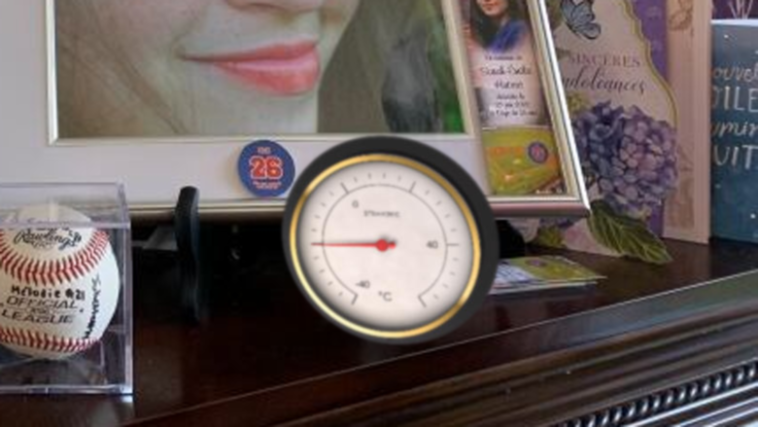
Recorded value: **-20** °C
